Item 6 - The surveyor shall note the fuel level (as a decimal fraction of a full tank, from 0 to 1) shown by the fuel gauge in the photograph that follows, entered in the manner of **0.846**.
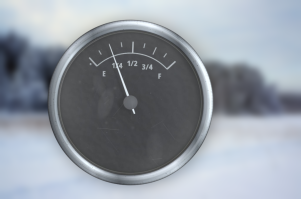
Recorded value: **0.25**
